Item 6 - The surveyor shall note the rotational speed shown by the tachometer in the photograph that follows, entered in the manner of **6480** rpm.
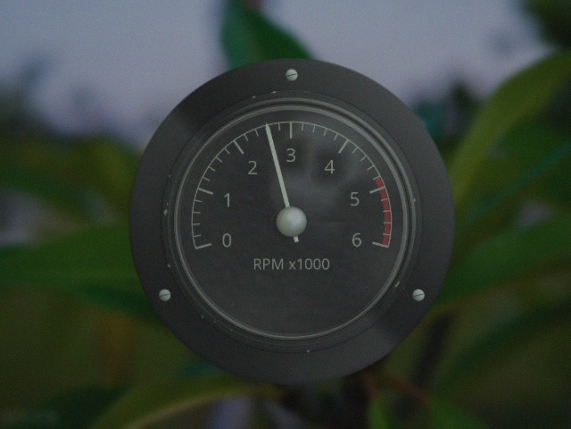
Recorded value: **2600** rpm
